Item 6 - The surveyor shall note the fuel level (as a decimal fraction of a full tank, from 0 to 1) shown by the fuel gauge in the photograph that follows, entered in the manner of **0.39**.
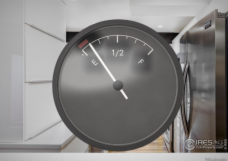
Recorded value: **0.125**
